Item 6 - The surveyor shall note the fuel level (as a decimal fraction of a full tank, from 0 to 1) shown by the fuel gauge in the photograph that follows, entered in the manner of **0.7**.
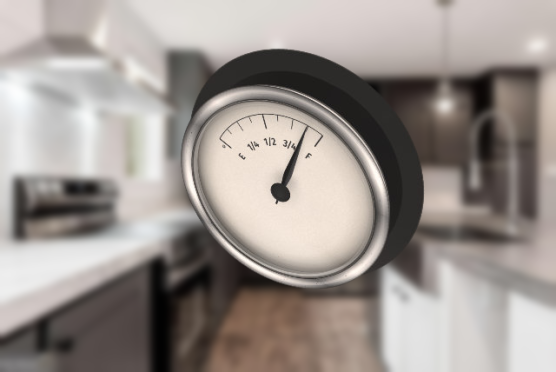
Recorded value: **0.875**
